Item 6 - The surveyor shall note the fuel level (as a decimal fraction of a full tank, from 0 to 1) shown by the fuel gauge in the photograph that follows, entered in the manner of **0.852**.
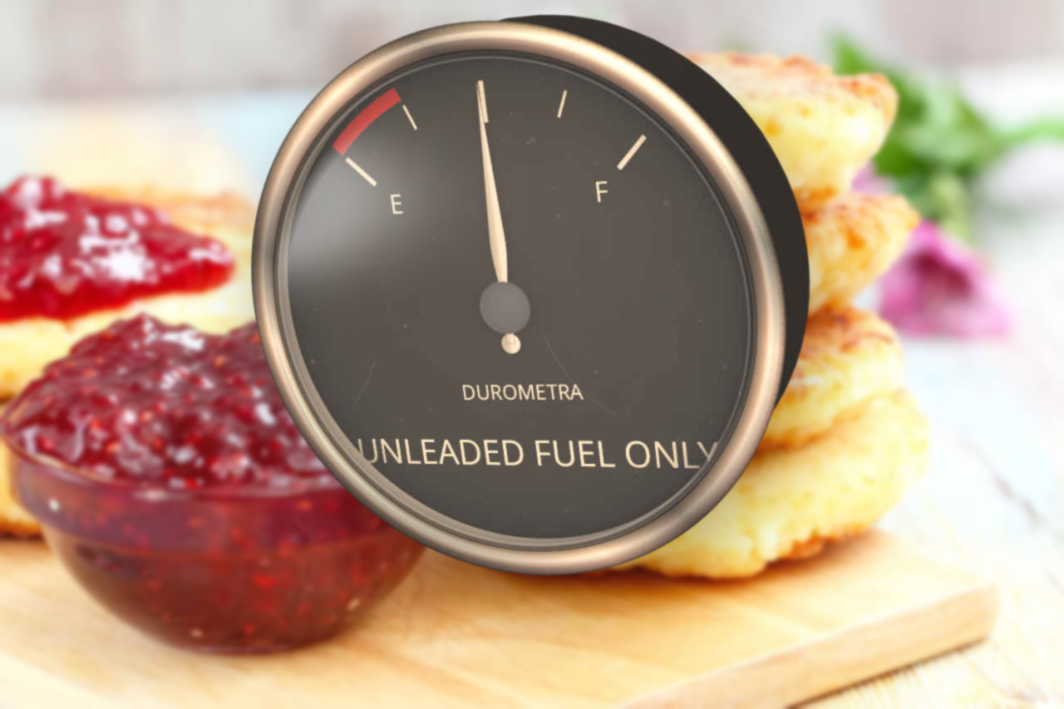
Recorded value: **0.5**
